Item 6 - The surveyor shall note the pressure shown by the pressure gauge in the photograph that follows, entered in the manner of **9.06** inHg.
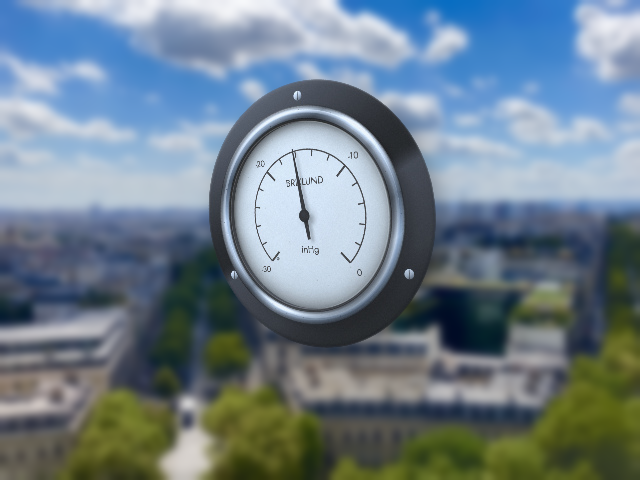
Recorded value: **-16** inHg
